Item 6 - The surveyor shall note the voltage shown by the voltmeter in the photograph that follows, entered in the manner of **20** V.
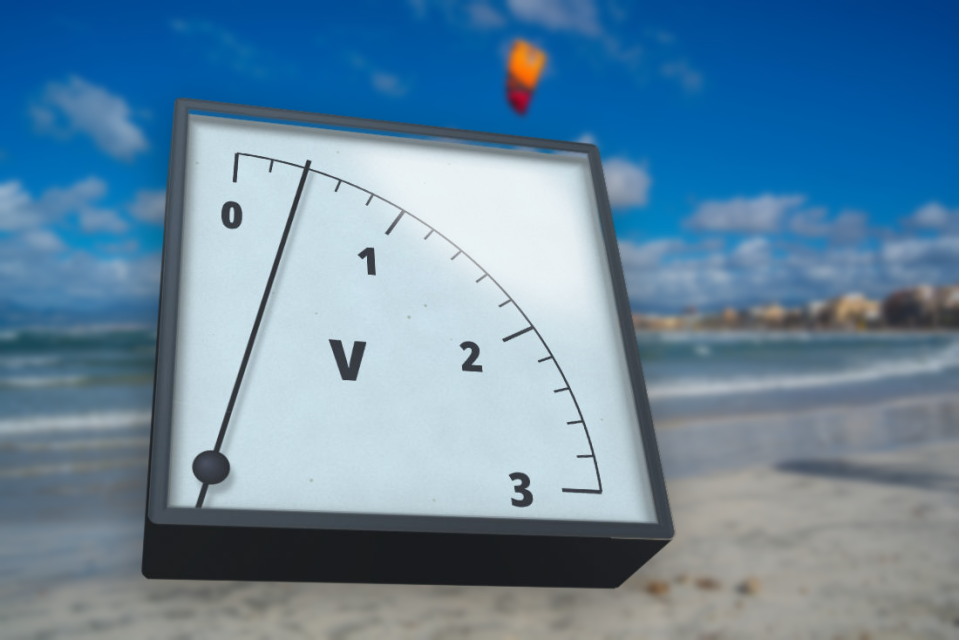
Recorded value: **0.4** V
